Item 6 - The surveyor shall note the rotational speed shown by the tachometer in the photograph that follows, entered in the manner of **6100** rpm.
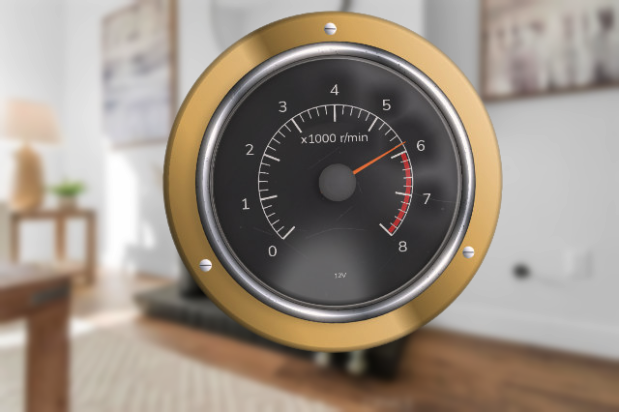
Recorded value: **5800** rpm
